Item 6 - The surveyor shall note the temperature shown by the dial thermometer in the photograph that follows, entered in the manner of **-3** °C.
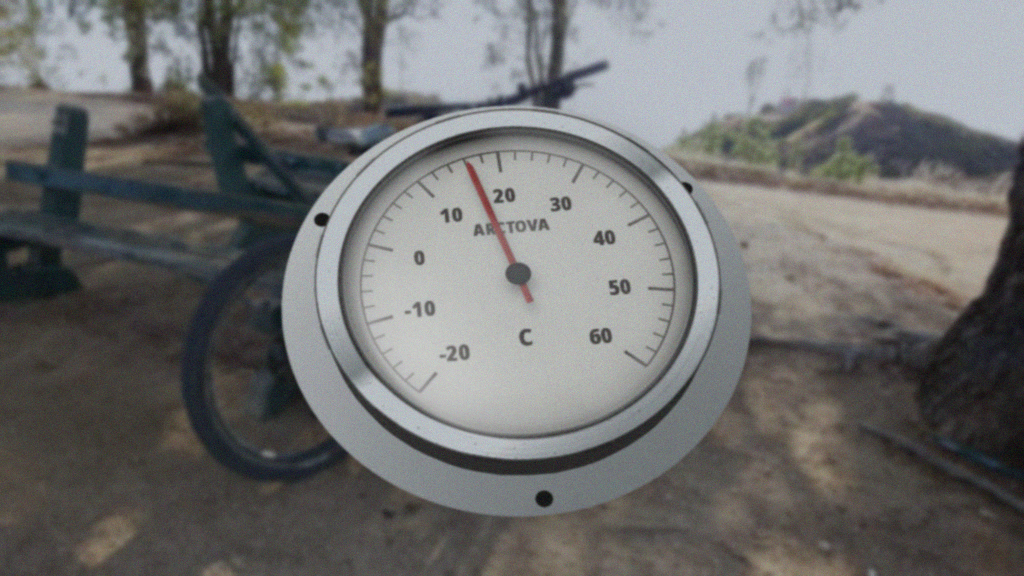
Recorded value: **16** °C
